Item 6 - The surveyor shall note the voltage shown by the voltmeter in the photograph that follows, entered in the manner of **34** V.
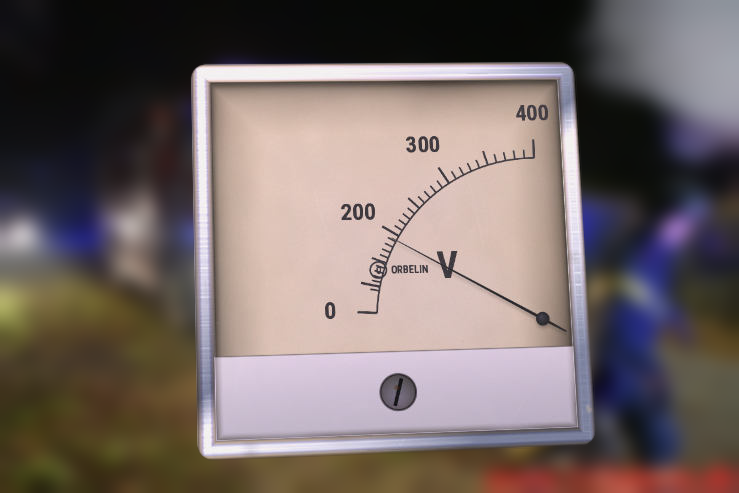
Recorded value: **190** V
